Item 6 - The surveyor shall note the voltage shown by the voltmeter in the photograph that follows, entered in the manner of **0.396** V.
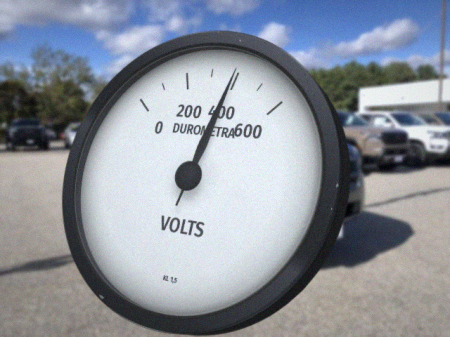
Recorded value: **400** V
